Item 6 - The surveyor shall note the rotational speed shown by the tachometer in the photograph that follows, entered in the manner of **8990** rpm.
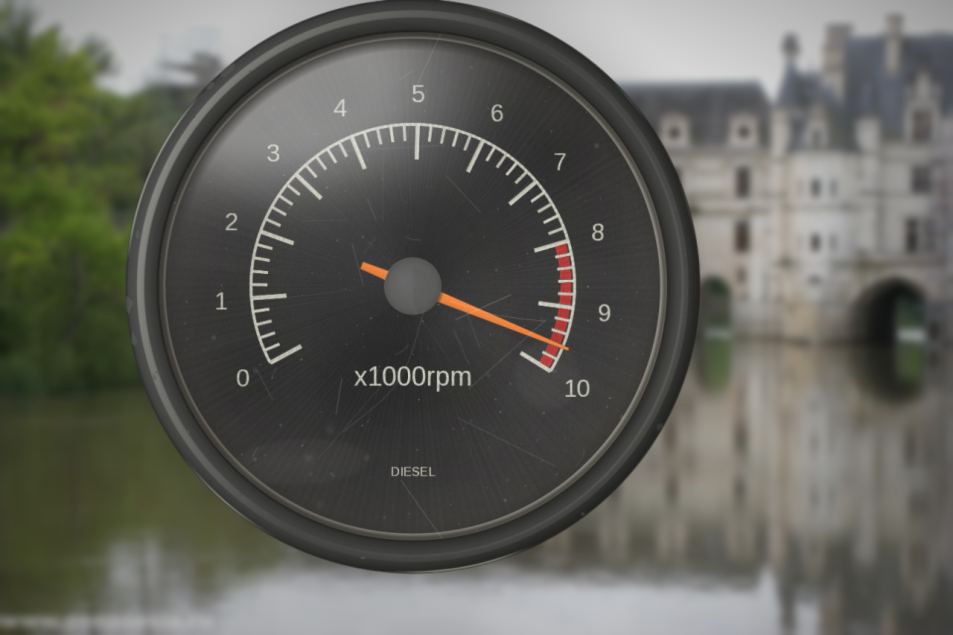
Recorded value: **9600** rpm
